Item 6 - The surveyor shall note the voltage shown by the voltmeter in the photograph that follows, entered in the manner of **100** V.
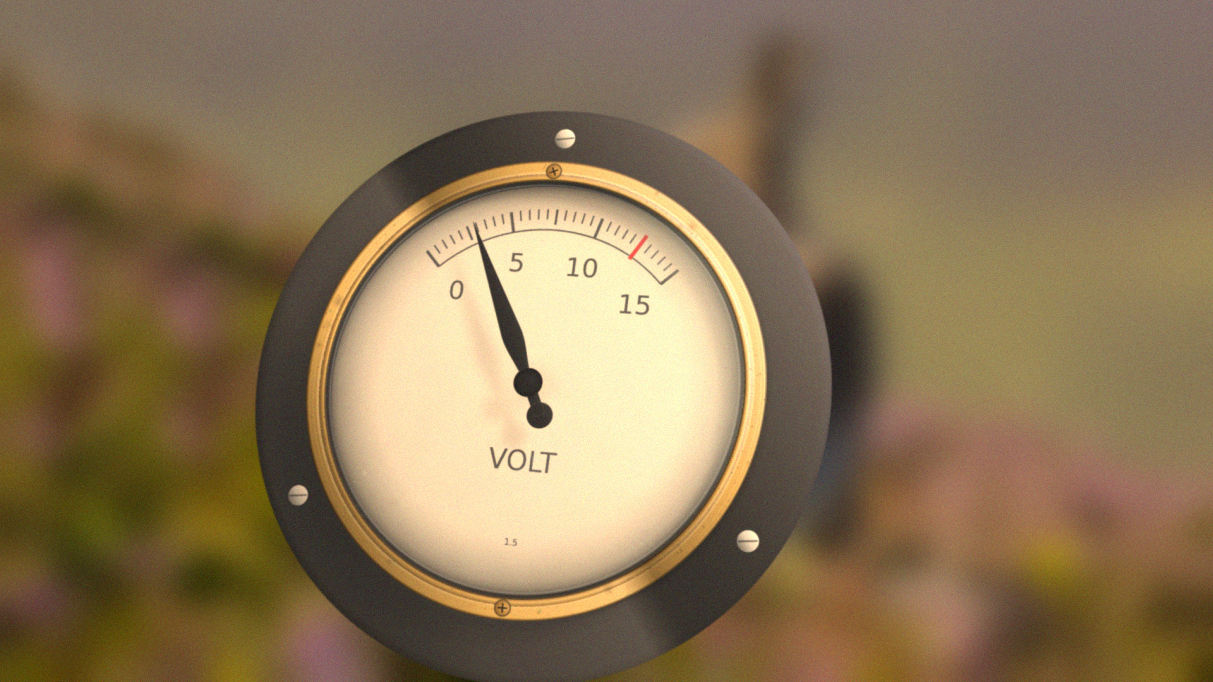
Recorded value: **3** V
